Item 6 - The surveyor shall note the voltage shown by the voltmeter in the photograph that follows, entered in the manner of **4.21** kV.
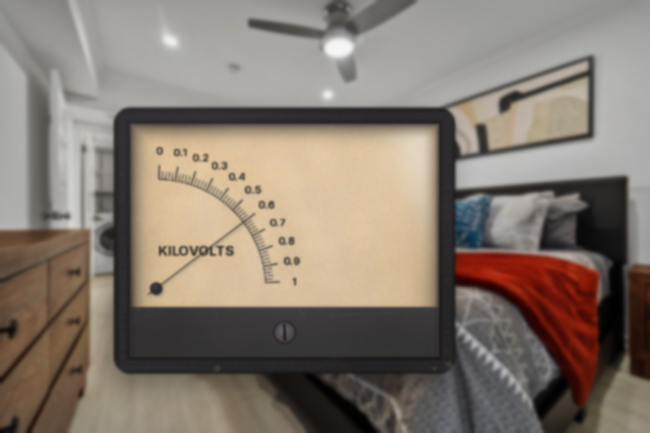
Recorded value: **0.6** kV
